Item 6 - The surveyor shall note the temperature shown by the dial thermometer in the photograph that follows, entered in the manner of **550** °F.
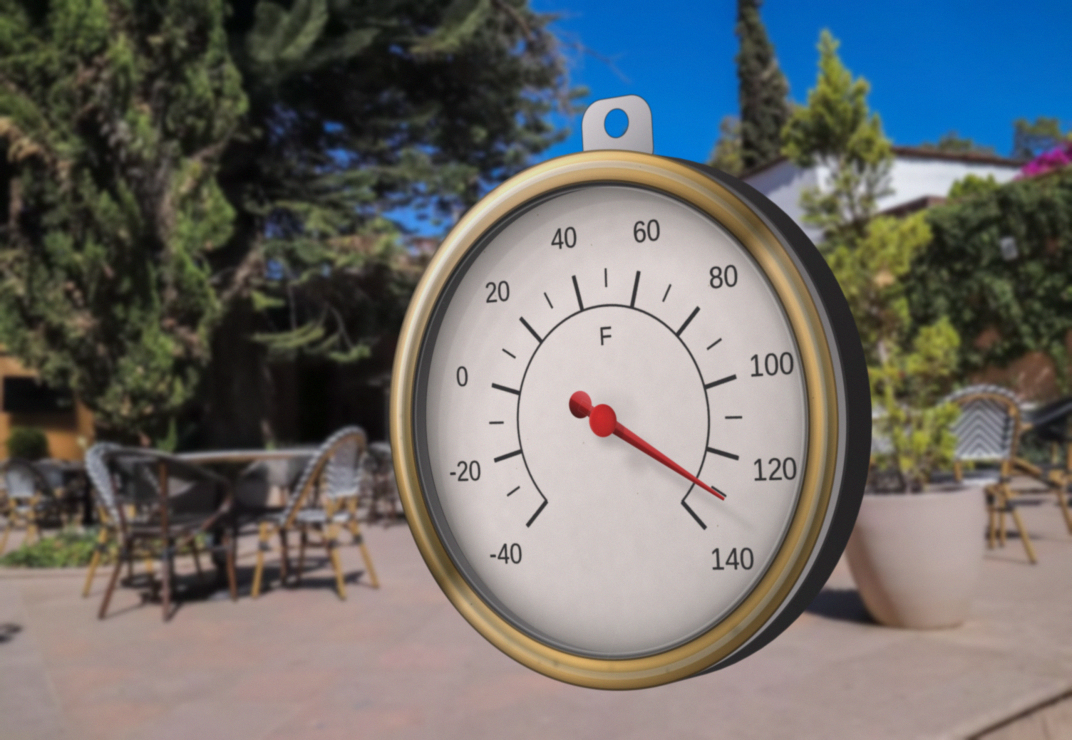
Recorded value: **130** °F
